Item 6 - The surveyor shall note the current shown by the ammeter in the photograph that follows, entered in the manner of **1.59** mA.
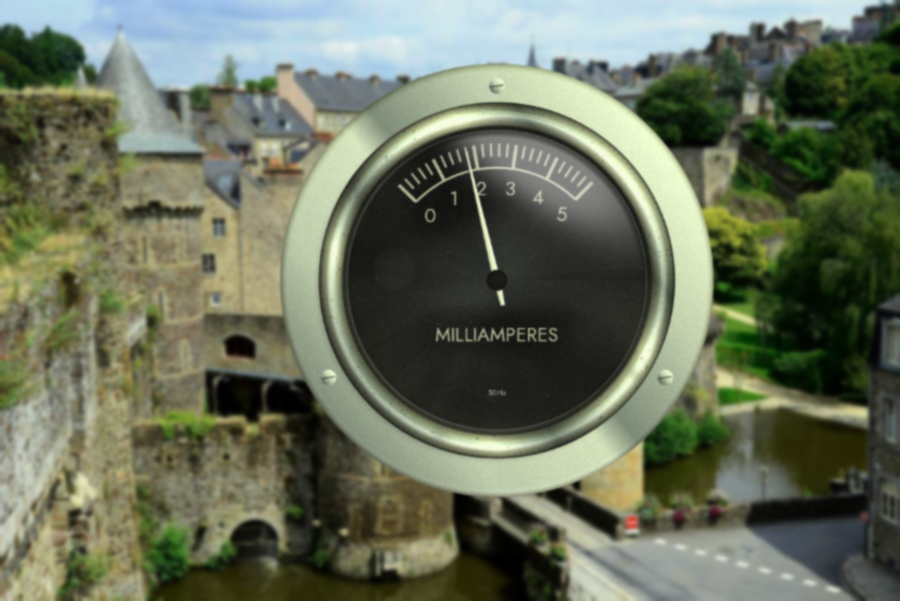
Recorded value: **1.8** mA
